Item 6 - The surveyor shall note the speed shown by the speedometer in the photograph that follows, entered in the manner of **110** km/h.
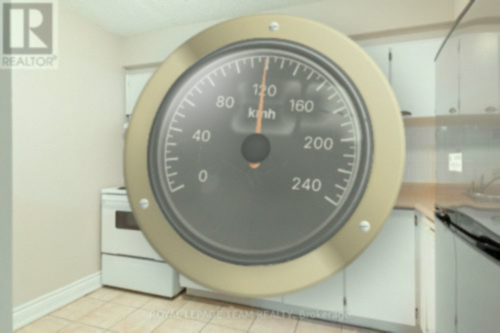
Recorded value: **120** km/h
